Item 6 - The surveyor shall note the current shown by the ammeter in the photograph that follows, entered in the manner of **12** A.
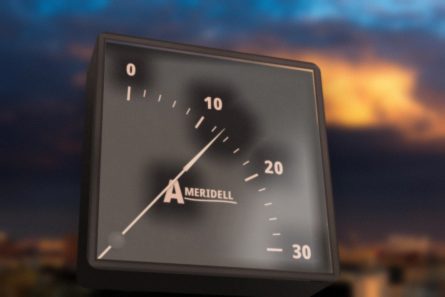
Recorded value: **13** A
